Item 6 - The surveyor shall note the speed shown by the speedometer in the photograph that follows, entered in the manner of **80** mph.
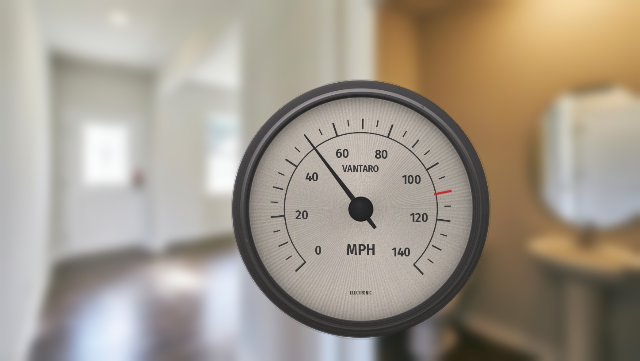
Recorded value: **50** mph
